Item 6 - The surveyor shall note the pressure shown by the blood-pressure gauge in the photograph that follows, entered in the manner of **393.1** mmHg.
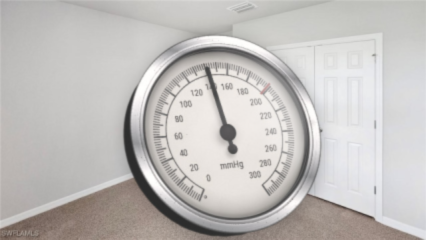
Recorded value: **140** mmHg
